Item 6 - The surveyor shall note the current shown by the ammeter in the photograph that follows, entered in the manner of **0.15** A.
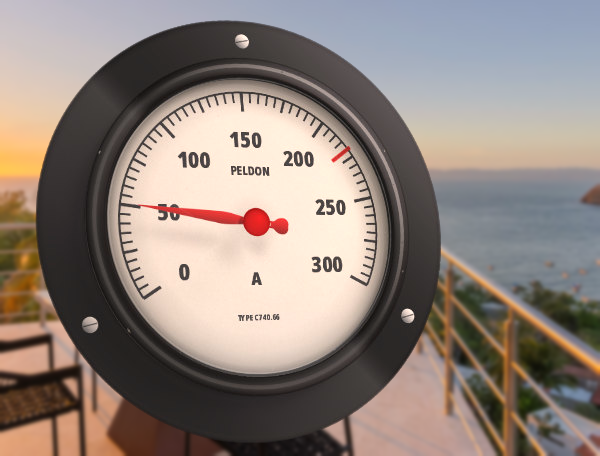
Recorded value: **50** A
